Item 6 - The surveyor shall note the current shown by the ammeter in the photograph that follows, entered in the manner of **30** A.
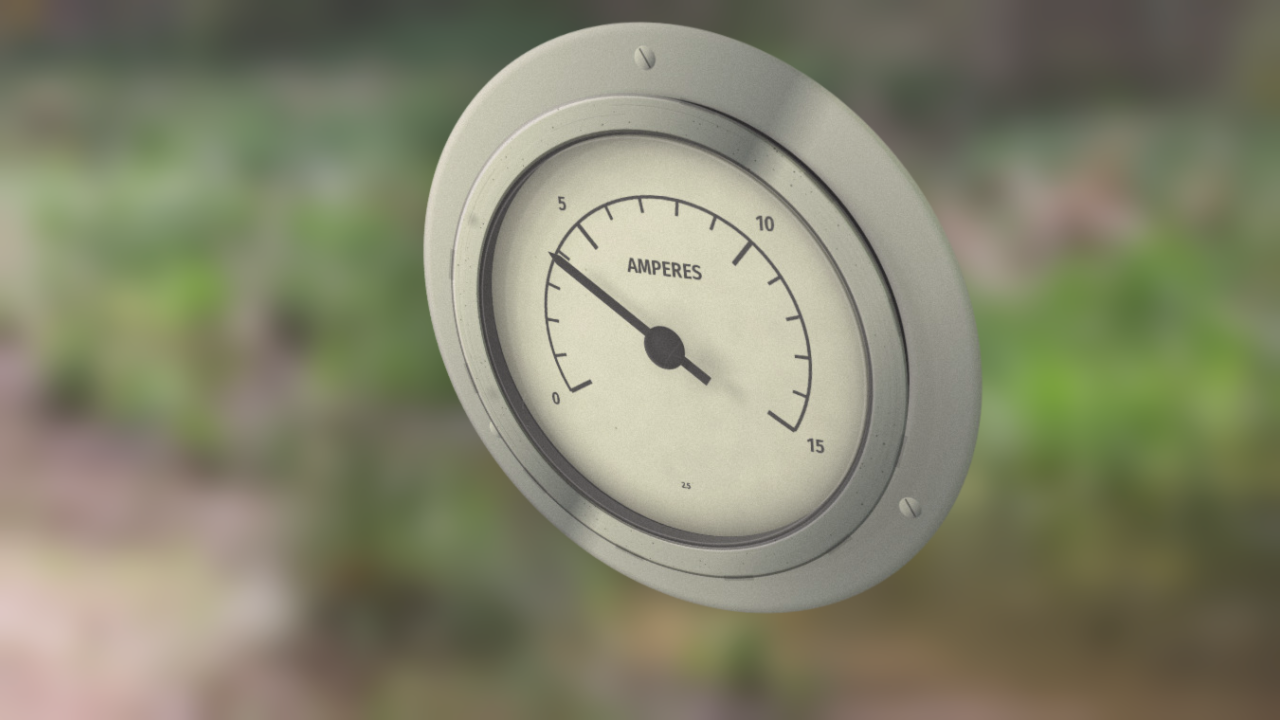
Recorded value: **4** A
